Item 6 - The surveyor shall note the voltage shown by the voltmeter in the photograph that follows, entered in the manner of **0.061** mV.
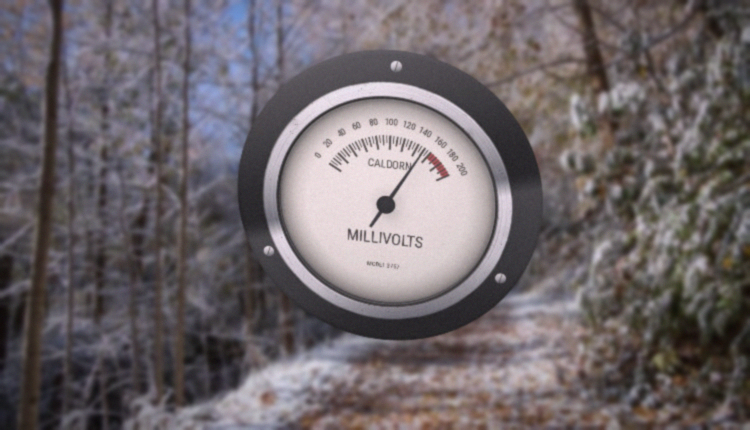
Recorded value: **150** mV
